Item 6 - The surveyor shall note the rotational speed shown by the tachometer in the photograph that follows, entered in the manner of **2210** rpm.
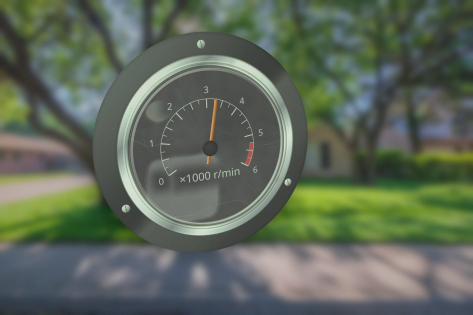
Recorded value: **3250** rpm
